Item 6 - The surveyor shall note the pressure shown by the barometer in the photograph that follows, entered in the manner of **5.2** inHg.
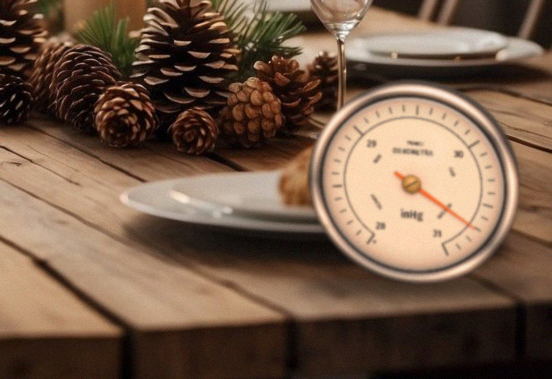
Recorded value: **30.7** inHg
